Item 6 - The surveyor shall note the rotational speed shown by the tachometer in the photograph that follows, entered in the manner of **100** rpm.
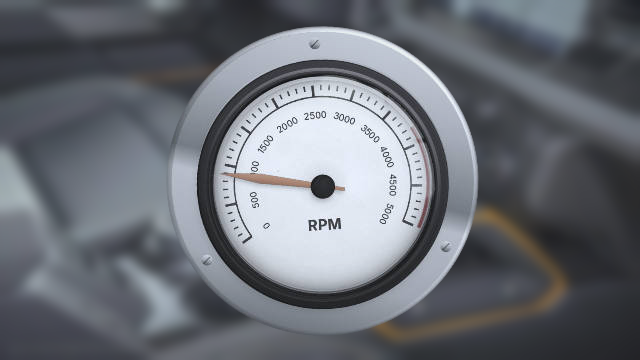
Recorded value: **900** rpm
